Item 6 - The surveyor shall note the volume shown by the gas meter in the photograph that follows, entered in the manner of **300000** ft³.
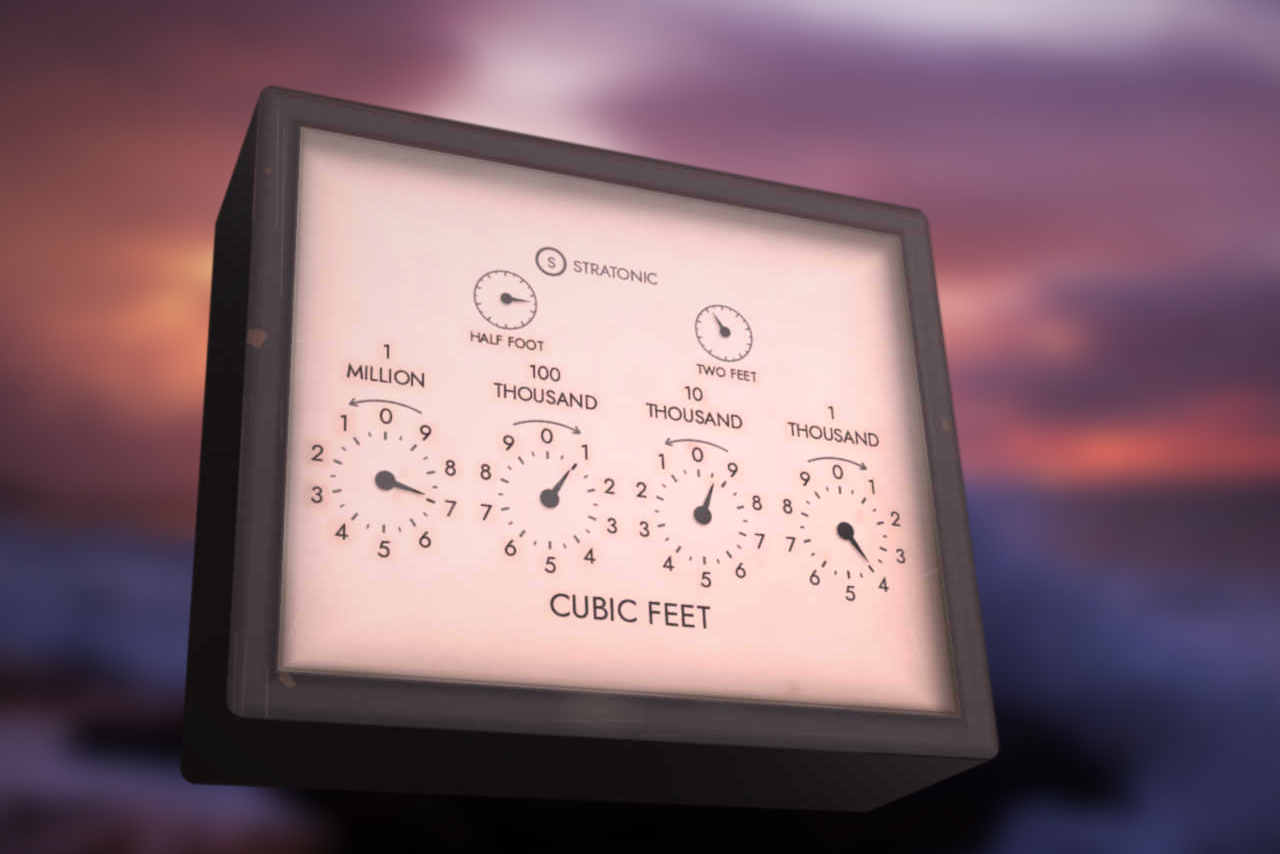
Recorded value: **709400** ft³
